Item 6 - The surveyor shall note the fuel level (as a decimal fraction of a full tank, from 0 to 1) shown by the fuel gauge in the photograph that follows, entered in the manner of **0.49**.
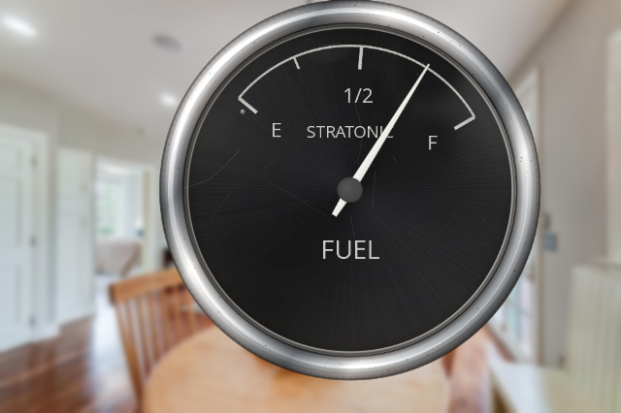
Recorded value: **0.75**
